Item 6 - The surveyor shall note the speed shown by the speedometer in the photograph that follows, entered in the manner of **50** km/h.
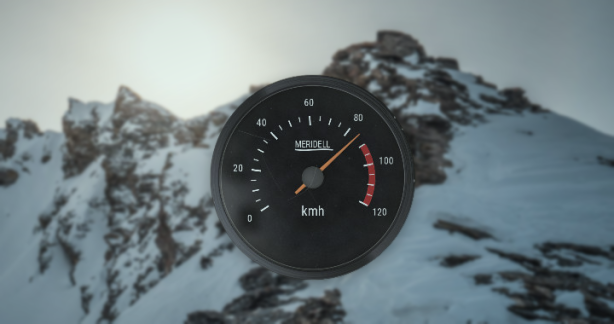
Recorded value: **85** km/h
